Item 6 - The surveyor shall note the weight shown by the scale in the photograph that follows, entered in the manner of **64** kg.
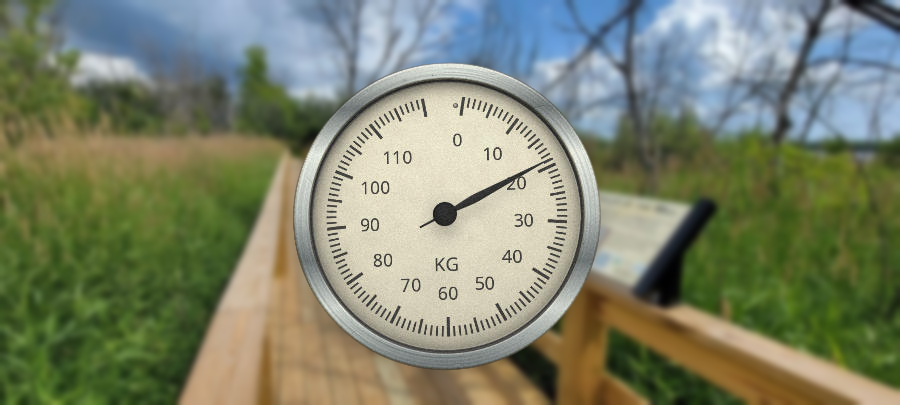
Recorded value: **19** kg
